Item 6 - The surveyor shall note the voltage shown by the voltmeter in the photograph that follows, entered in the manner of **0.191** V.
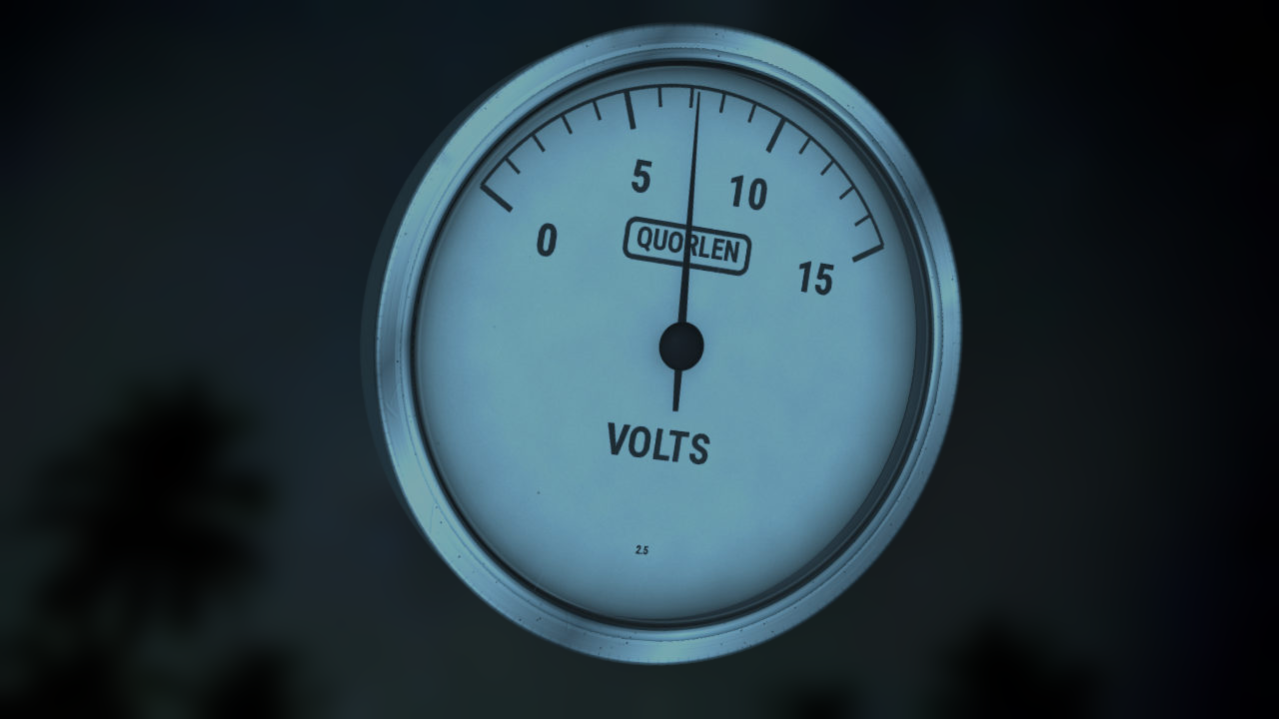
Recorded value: **7** V
